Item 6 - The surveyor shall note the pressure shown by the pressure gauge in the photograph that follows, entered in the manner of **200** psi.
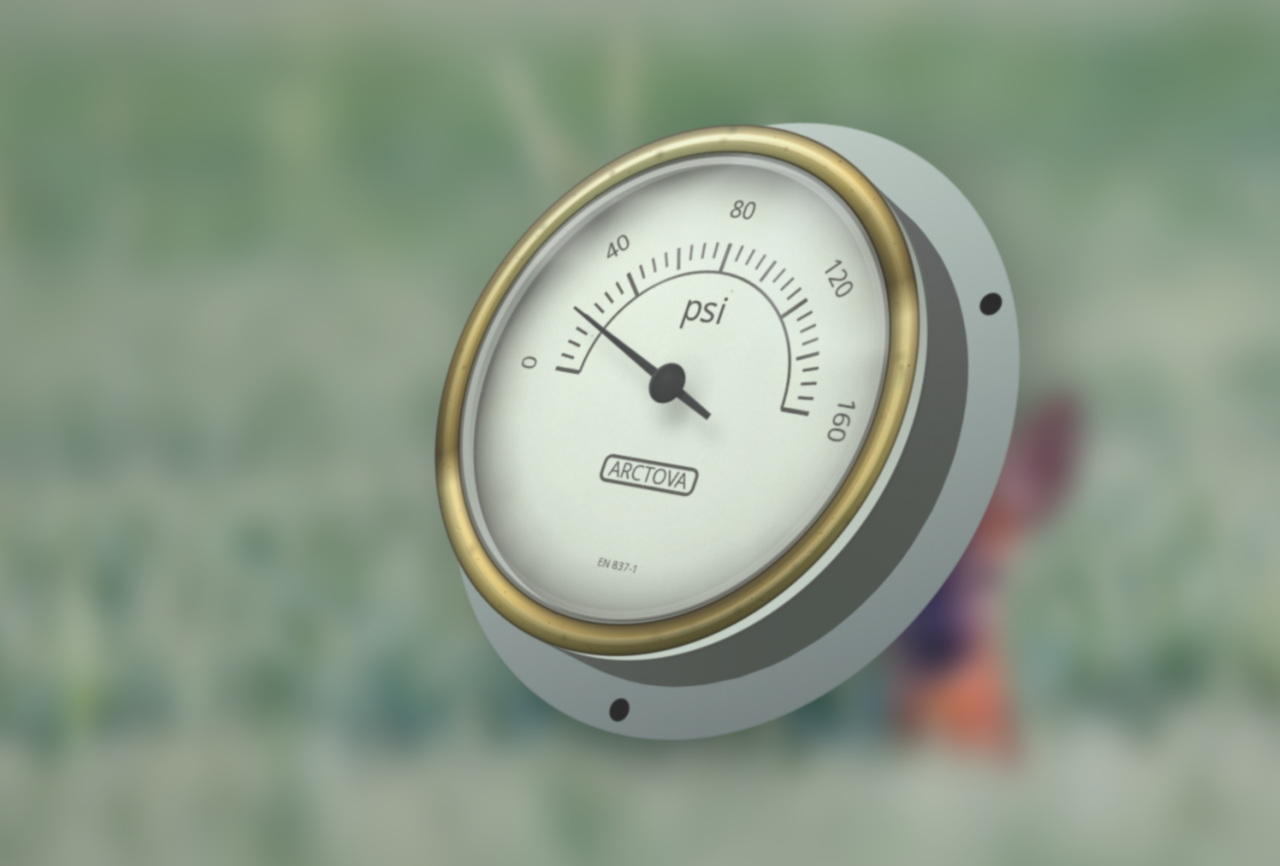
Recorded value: **20** psi
